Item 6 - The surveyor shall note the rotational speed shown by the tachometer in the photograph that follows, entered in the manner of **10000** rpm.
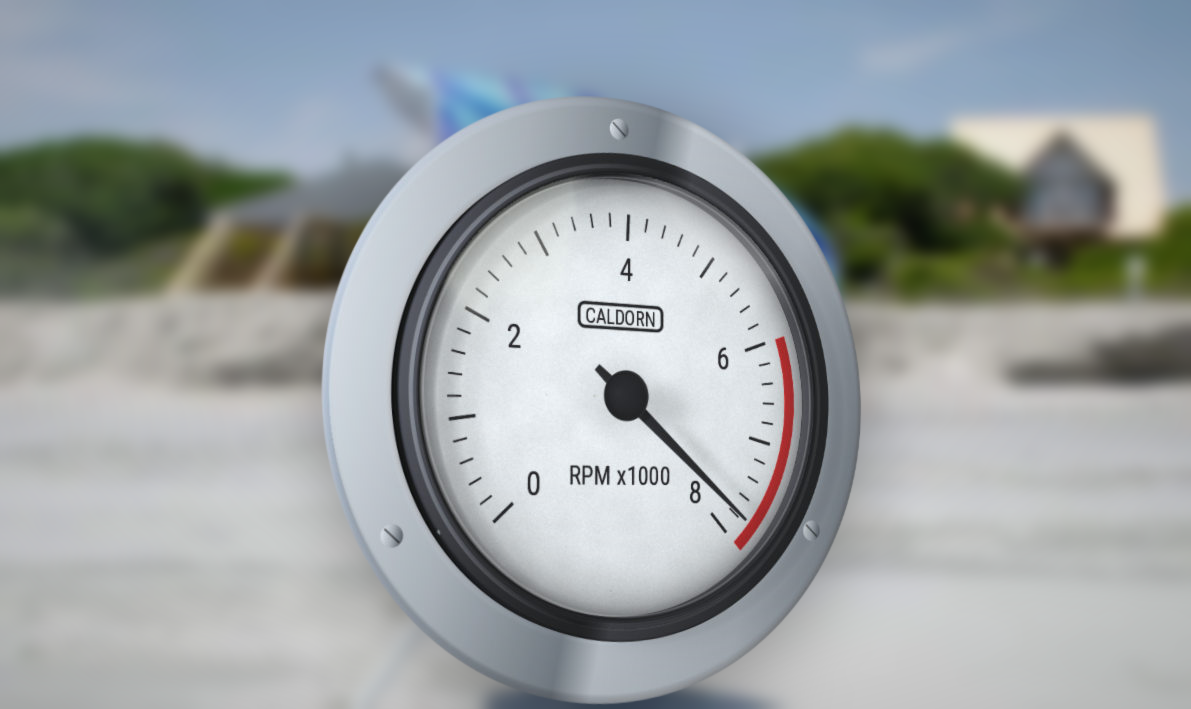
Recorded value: **7800** rpm
